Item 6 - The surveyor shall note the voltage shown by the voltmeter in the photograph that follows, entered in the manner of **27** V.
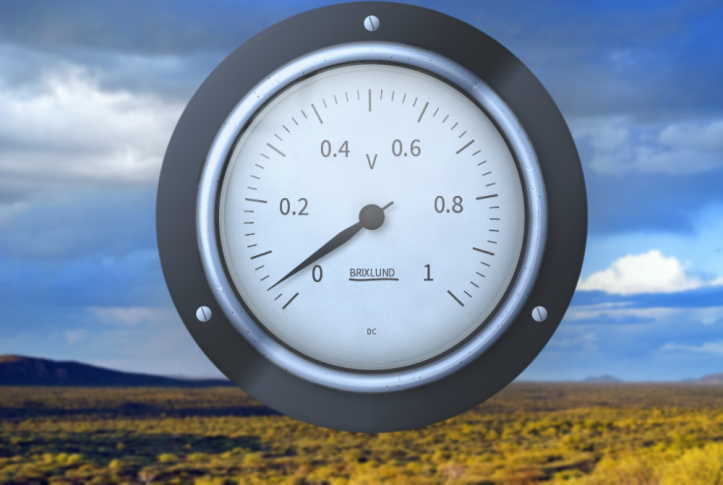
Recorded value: **0.04** V
